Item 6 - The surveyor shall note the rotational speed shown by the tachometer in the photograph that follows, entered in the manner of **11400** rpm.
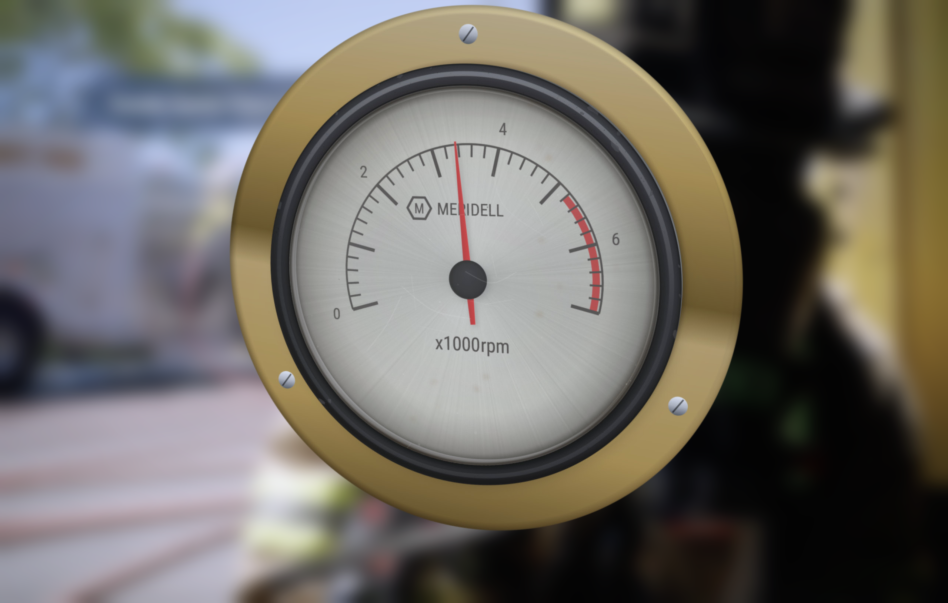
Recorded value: **3400** rpm
